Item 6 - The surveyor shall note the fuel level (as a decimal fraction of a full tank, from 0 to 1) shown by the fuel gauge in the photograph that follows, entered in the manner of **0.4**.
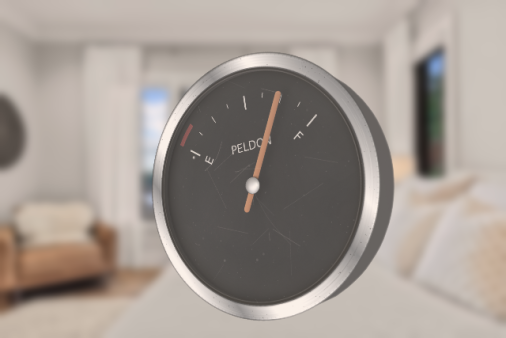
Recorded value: **0.75**
